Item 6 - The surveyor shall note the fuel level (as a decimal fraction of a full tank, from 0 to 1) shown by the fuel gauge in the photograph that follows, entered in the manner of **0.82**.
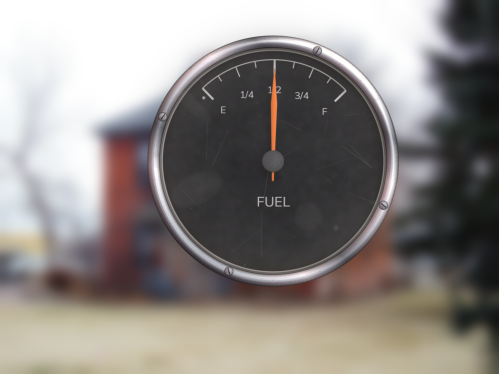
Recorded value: **0.5**
